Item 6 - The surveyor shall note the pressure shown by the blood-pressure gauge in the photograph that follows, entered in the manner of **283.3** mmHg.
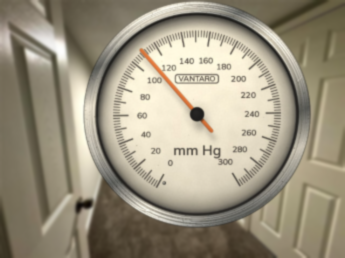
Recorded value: **110** mmHg
